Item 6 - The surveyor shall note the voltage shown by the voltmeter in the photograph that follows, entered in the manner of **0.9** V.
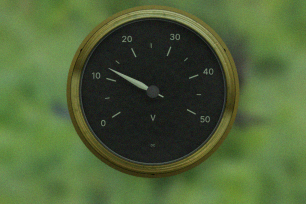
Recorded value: **12.5** V
